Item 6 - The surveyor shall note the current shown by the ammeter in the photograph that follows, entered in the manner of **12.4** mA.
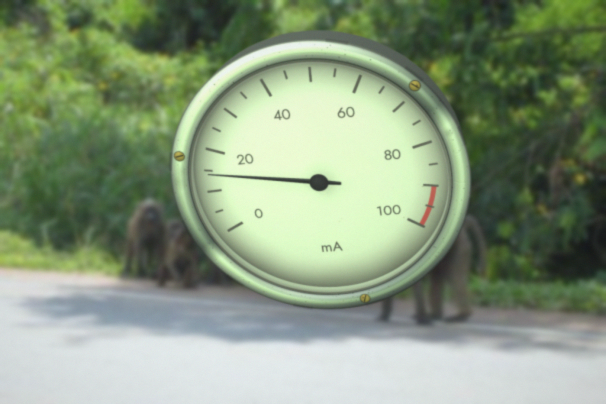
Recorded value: **15** mA
